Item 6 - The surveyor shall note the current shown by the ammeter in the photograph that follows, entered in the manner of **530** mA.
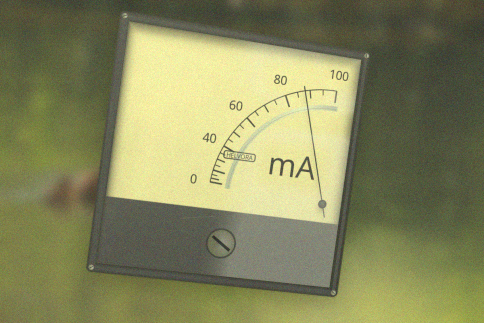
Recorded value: **87.5** mA
